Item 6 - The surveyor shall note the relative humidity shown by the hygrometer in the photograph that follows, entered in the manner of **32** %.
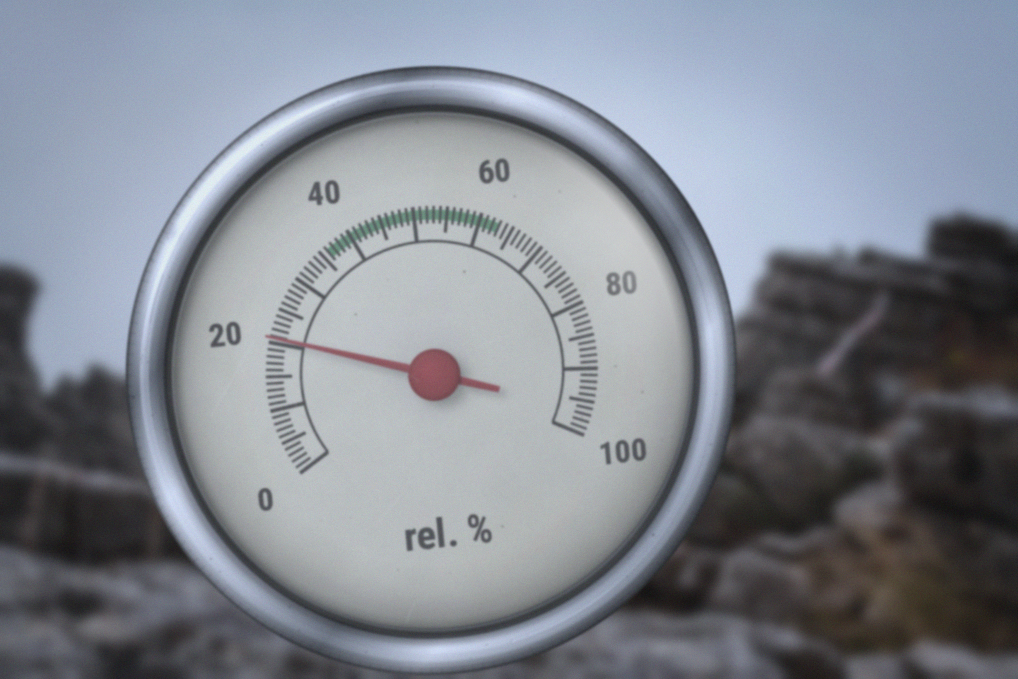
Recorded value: **21** %
